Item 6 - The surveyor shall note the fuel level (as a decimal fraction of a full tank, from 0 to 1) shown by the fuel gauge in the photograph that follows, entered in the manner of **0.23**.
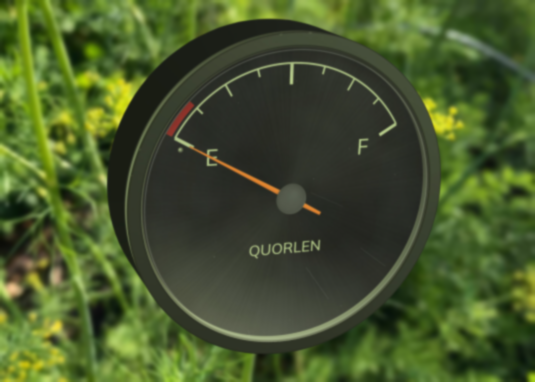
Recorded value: **0**
